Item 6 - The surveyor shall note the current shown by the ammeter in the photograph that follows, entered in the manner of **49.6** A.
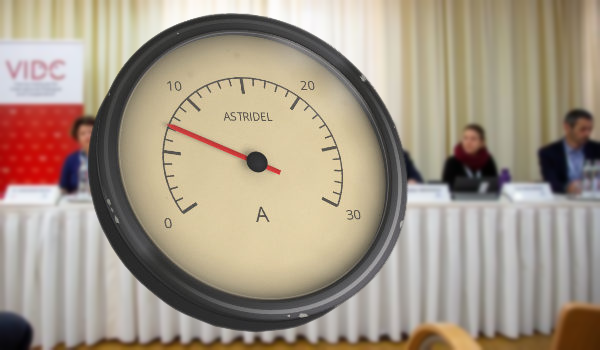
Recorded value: **7** A
